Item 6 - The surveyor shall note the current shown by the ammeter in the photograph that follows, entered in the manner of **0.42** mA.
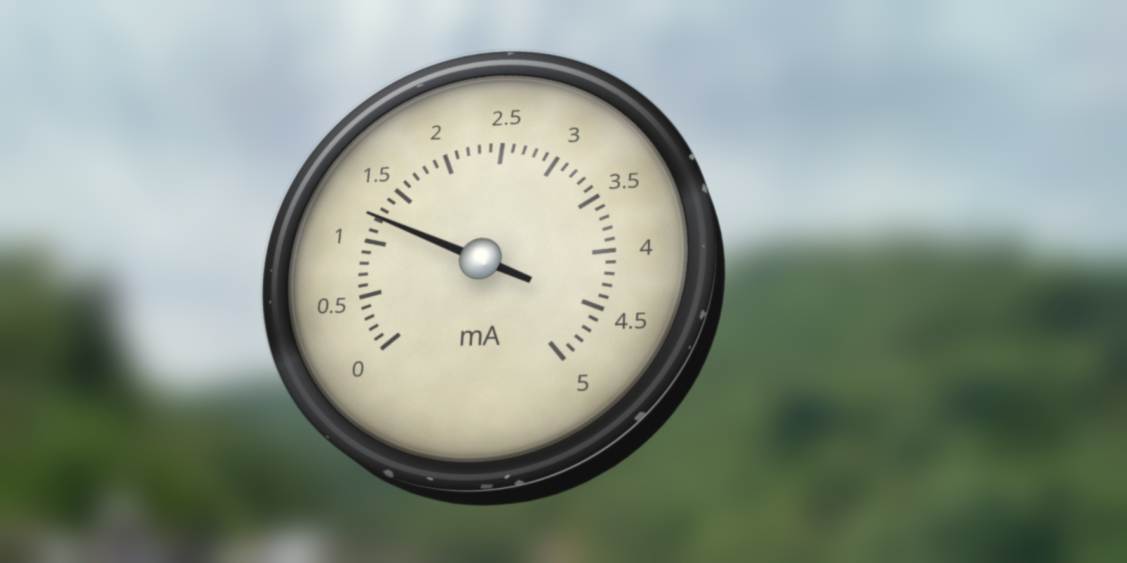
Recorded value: **1.2** mA
